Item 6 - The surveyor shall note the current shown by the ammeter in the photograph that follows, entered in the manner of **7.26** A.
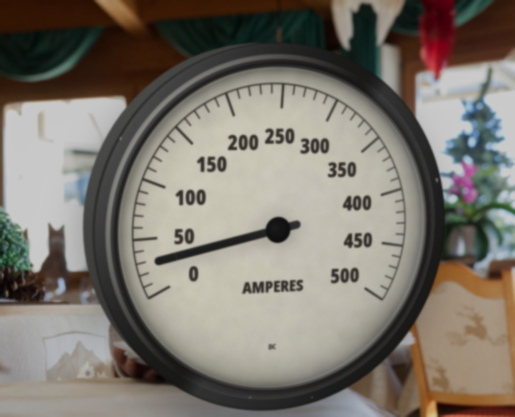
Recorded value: **30** A
